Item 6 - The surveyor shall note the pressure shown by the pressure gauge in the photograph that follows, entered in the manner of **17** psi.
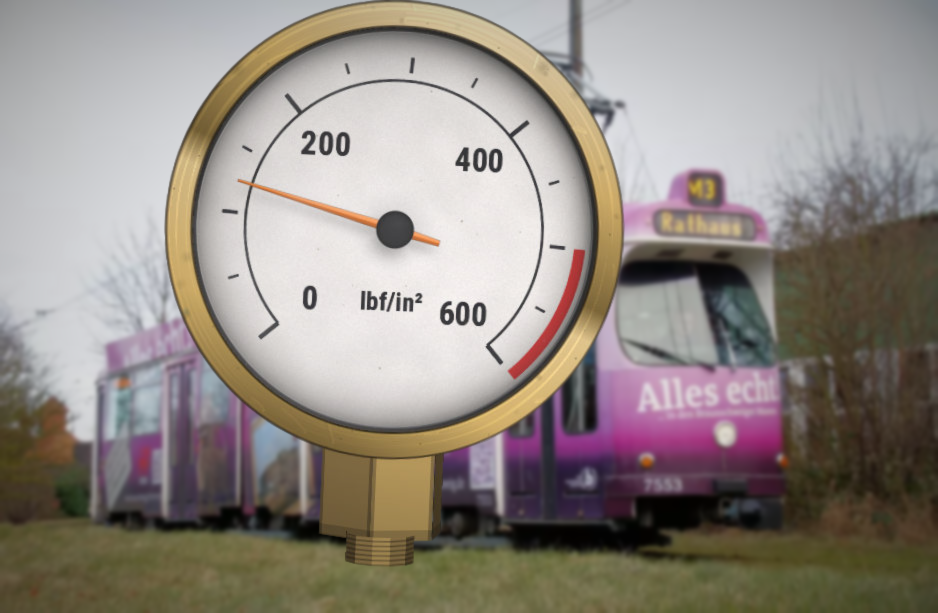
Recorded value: **125** psi
